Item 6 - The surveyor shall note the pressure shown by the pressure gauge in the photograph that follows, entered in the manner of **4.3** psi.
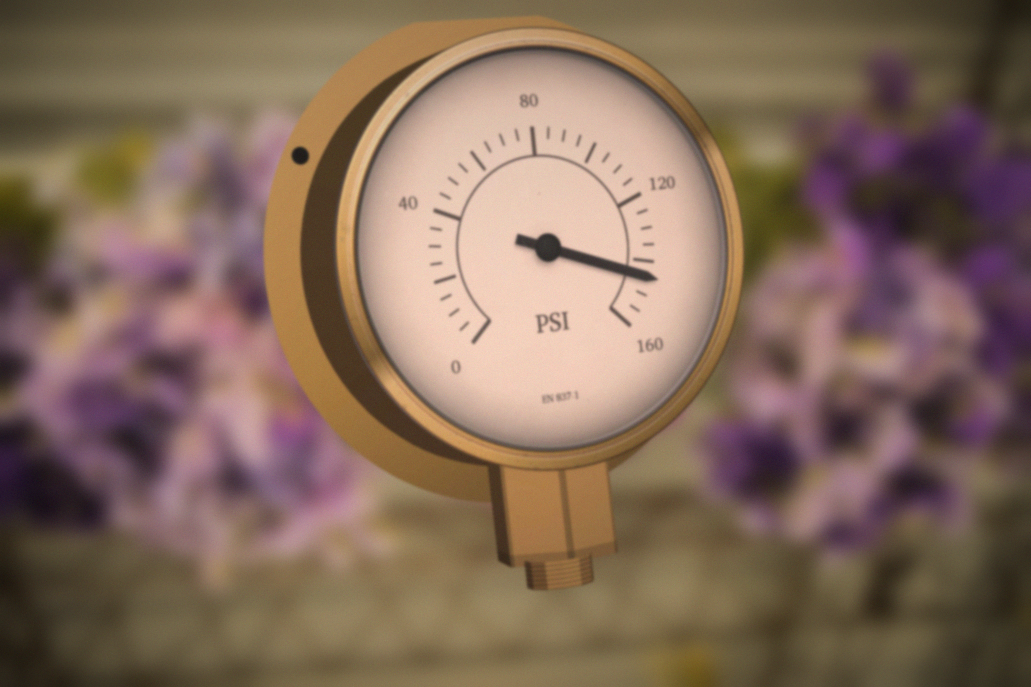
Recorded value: **145** psi
